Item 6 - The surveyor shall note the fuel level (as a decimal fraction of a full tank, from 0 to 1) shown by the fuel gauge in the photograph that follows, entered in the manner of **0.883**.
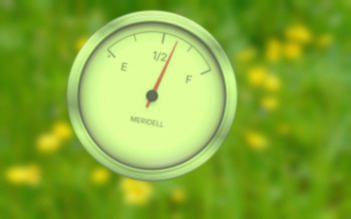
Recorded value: **0.625**
